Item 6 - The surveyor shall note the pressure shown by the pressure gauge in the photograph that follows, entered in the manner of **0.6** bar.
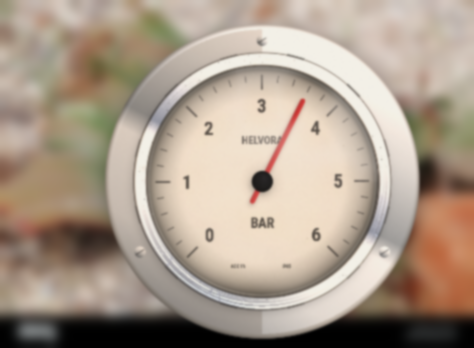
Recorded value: **3.6** bar
